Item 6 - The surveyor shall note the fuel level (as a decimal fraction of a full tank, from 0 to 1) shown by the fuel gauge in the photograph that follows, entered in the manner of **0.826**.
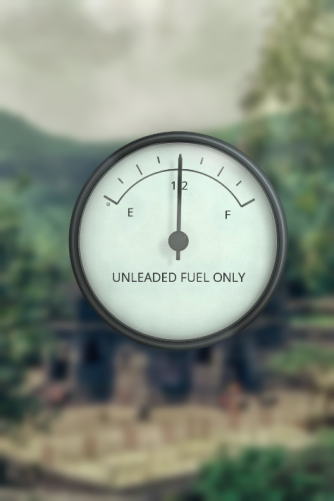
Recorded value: **0.5**
